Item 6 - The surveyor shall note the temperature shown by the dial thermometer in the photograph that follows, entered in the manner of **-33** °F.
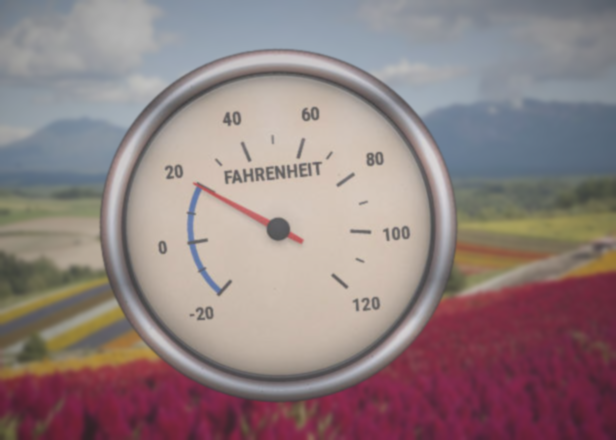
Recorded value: **20** °F
